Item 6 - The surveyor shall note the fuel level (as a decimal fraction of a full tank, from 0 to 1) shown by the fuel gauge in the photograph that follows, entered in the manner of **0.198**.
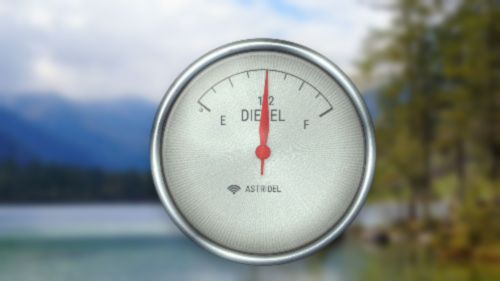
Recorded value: **0.5**
